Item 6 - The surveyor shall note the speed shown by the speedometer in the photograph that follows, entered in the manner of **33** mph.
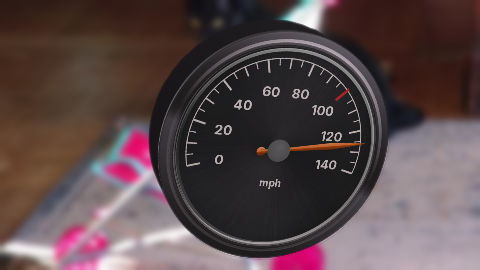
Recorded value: **125** mph
